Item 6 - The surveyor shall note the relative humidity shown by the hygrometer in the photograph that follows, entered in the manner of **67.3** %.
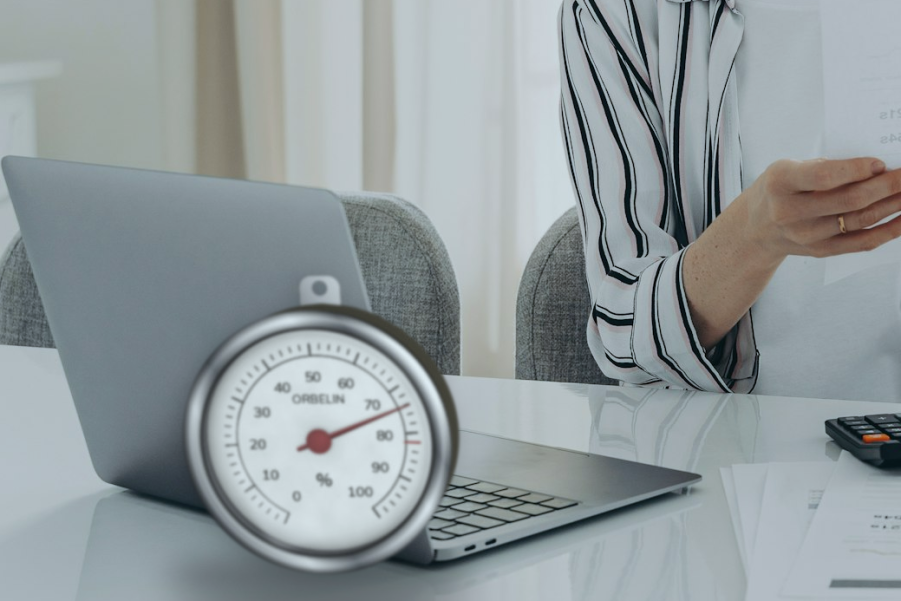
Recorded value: **74** %
